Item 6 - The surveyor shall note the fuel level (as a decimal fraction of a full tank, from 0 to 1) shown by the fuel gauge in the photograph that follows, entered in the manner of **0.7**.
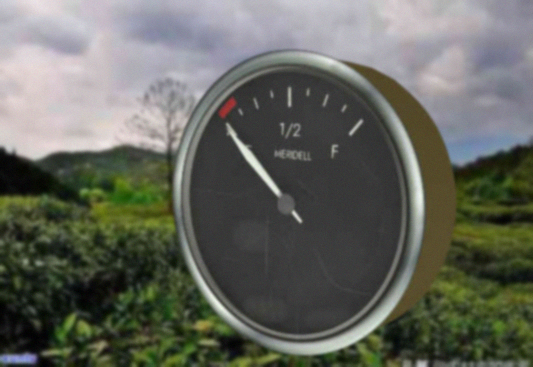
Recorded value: **0**
